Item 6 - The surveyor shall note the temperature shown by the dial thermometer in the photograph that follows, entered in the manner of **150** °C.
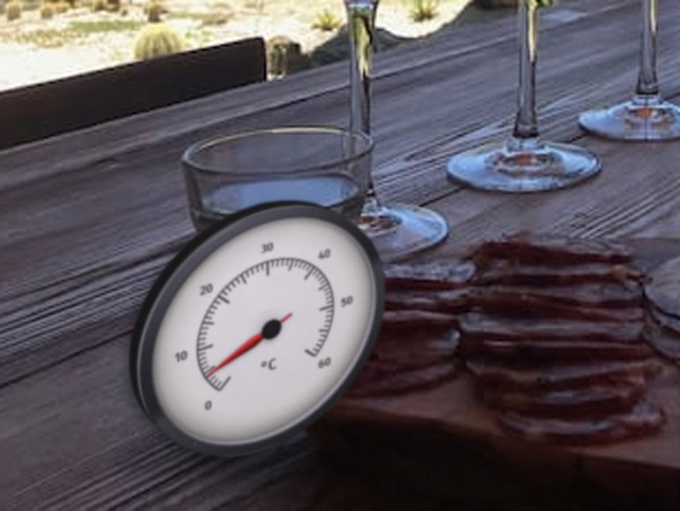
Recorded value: **5** °C
